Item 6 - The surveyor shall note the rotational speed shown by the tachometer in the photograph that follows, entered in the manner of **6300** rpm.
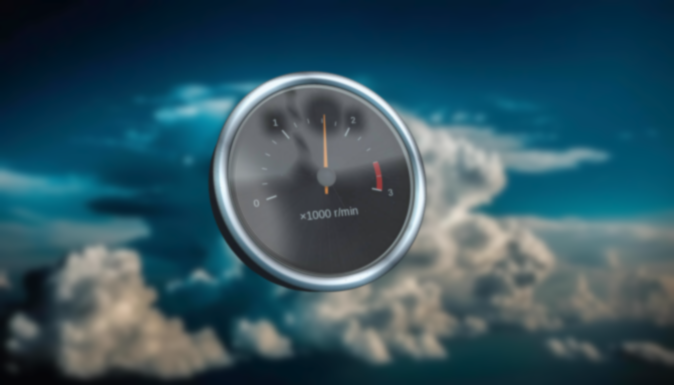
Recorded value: **1600** rpm
